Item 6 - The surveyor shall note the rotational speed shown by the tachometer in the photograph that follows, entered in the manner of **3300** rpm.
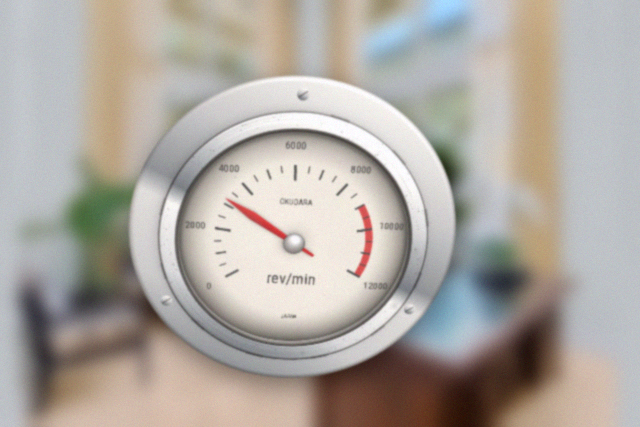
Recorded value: **3250** rpm
